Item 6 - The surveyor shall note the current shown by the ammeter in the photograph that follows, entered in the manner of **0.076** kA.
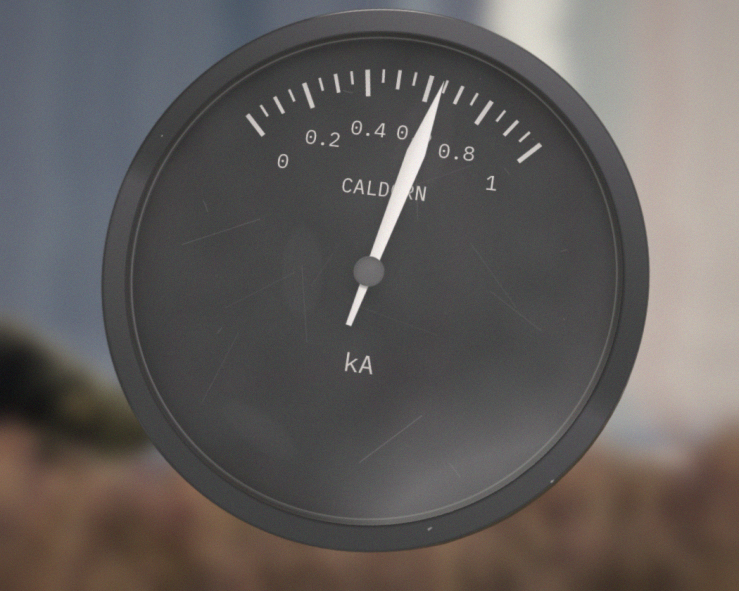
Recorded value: **0.65** kA
